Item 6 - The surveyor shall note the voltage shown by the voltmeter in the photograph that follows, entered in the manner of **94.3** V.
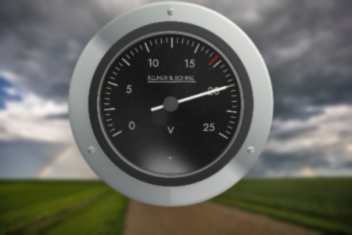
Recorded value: **20** V
